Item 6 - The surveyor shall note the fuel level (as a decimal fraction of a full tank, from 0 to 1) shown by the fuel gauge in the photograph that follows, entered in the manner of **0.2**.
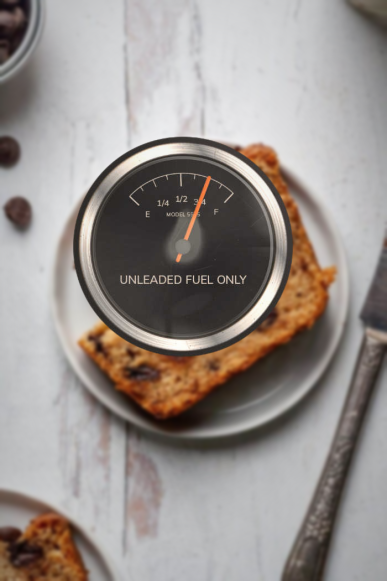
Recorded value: **0.75**
